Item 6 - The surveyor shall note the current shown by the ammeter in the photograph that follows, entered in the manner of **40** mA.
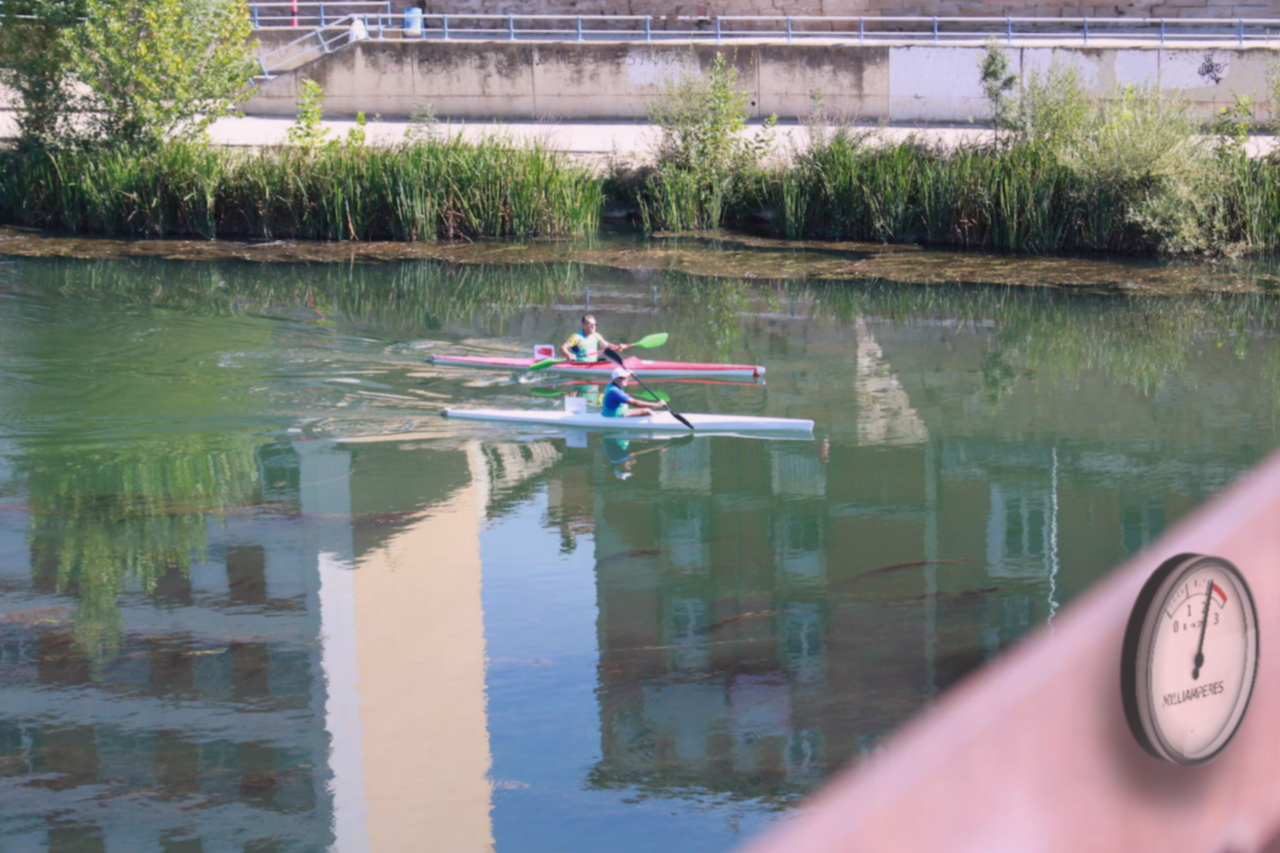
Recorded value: **2** mA
